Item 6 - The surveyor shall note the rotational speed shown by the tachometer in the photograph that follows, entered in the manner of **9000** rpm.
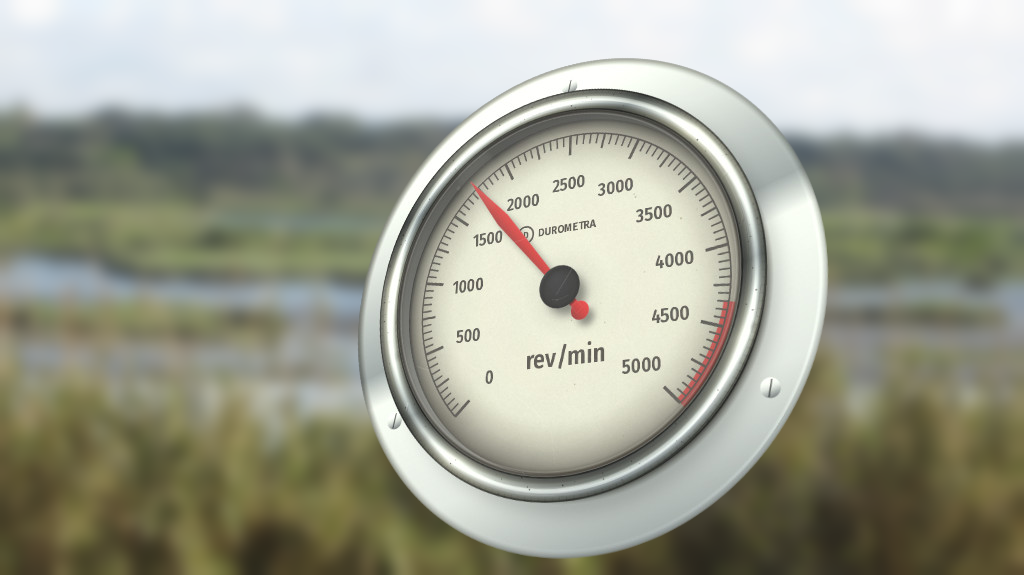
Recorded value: **1750** rpm
